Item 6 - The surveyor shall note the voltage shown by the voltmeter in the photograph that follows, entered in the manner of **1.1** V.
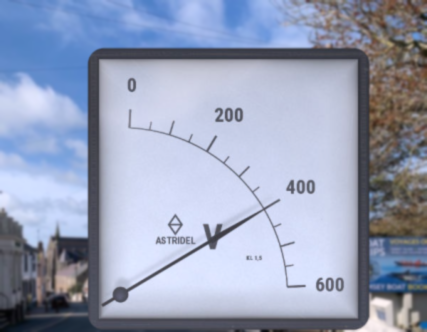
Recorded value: **400** V
